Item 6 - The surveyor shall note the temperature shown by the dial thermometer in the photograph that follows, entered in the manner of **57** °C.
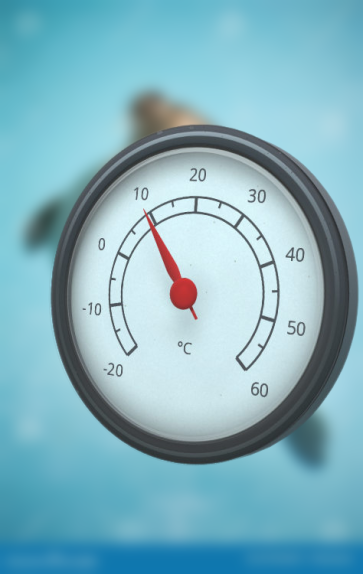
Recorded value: **10** °C
